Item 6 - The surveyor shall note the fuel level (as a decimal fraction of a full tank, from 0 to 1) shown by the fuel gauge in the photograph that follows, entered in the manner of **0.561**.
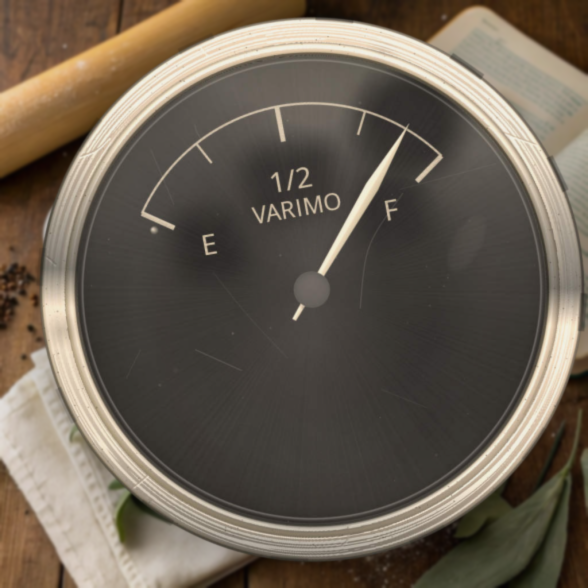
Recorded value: **0.875**
